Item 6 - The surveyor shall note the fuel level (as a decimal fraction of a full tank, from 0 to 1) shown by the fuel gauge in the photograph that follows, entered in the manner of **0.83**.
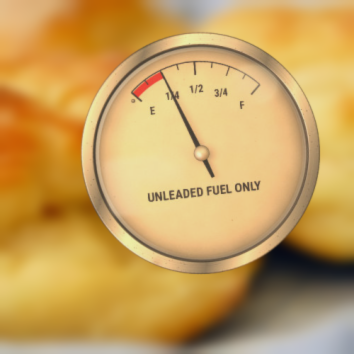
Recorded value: **0.25**
